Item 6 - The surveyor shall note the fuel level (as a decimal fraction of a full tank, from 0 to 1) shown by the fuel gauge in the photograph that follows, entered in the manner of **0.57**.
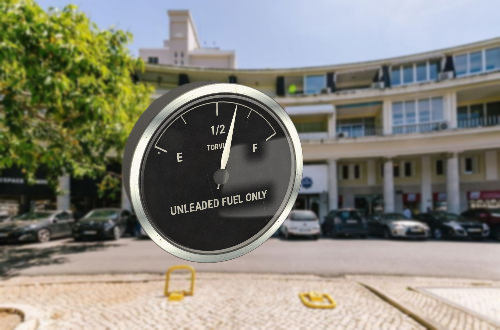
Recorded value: **0.625**
